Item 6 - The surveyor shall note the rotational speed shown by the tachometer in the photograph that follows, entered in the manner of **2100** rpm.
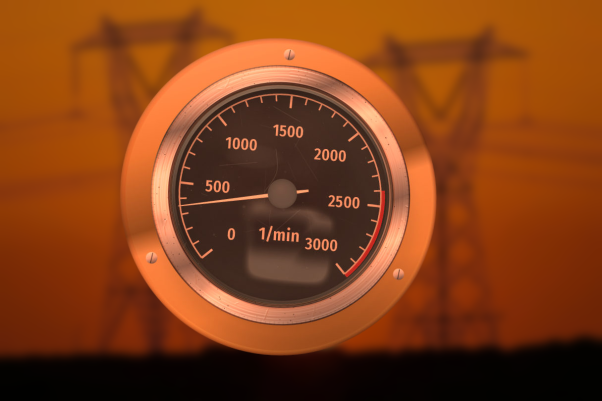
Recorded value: **350** rpm
